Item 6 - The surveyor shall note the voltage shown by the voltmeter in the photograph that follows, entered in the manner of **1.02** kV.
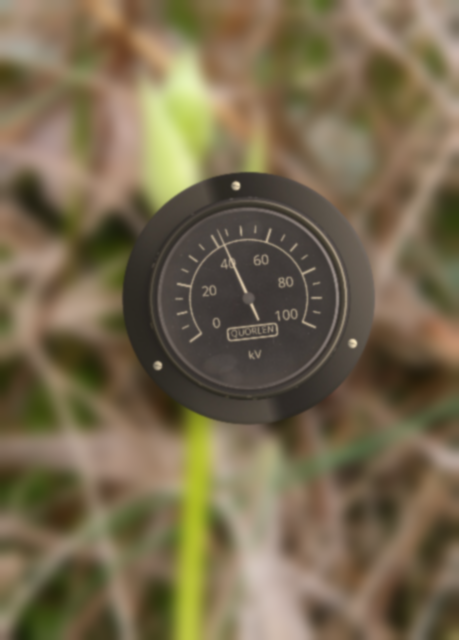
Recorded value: **42.5** kV
